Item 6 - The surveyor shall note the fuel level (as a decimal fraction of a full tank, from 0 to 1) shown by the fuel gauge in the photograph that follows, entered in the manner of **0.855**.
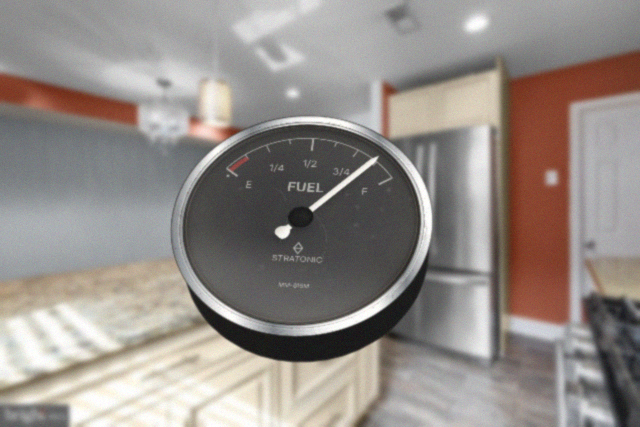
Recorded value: **0.875**
